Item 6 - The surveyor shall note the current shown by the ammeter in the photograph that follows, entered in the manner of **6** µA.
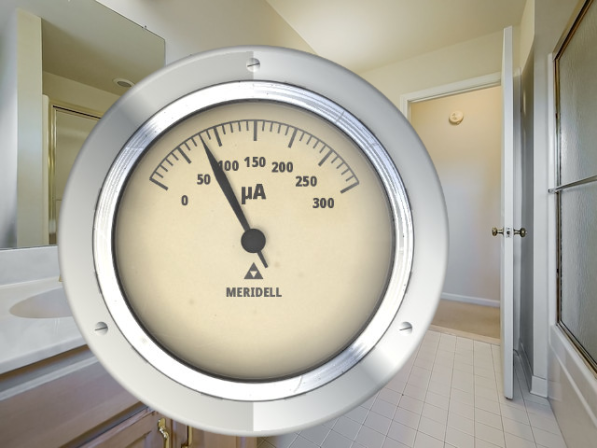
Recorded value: **80** µA
